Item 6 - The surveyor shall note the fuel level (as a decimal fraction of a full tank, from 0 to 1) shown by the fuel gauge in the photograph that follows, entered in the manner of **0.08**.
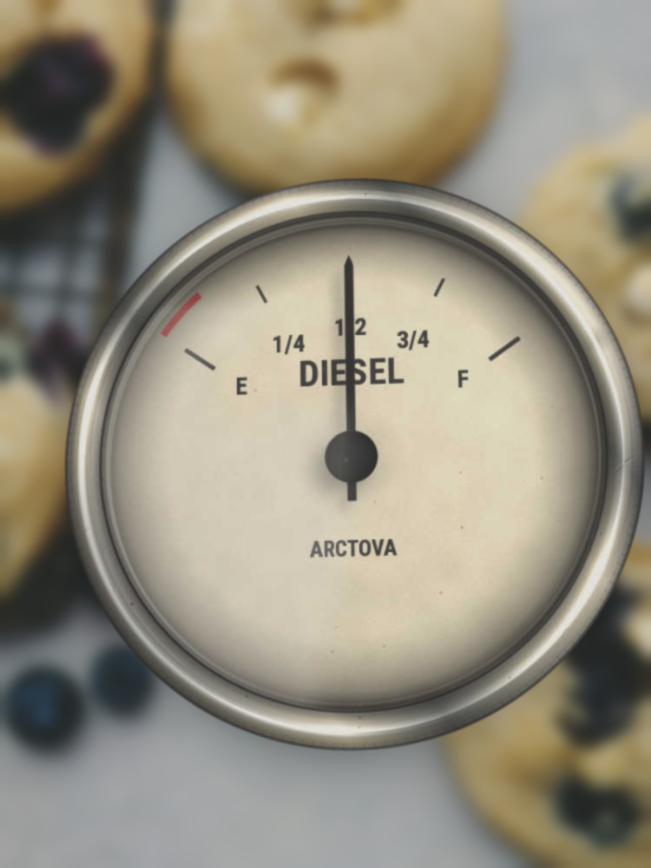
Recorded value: **0.5**
